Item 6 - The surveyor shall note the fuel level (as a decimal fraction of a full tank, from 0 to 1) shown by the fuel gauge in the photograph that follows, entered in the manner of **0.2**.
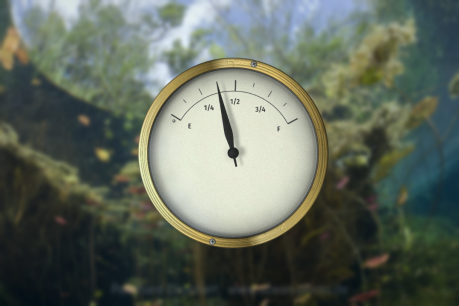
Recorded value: **0.375**
